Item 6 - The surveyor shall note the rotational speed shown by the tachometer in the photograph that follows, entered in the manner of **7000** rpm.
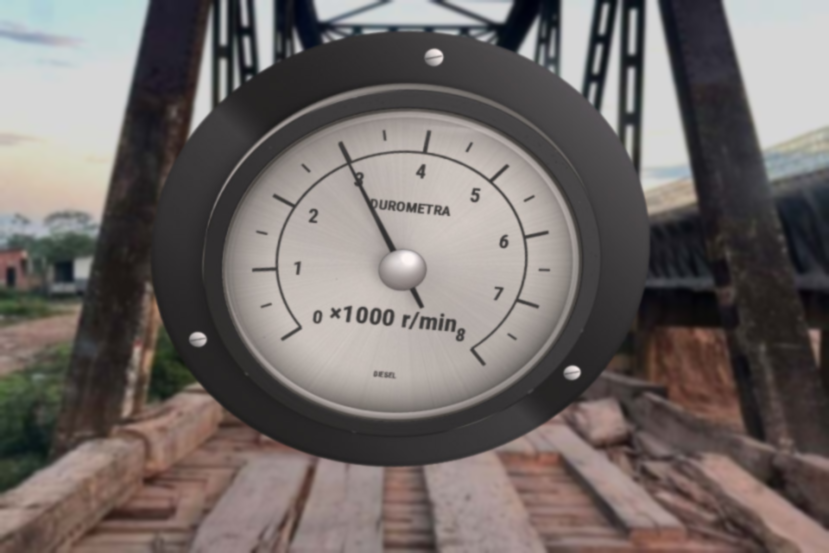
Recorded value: **3000** rpm
